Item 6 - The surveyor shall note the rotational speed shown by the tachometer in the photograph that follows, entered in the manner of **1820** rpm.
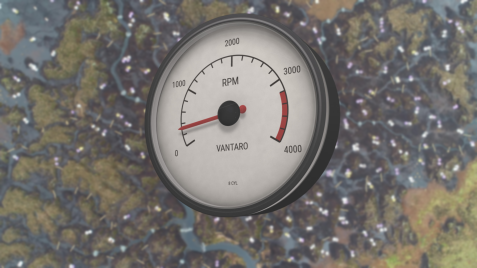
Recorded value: **300** rpm
